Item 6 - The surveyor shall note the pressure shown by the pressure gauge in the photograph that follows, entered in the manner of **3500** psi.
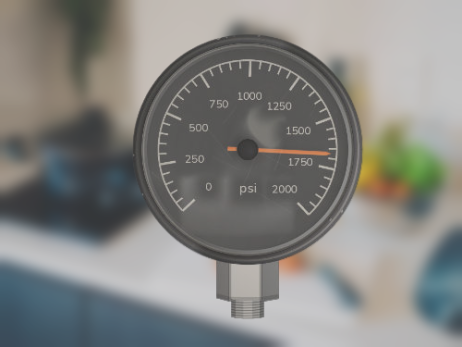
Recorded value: **1675** psi
